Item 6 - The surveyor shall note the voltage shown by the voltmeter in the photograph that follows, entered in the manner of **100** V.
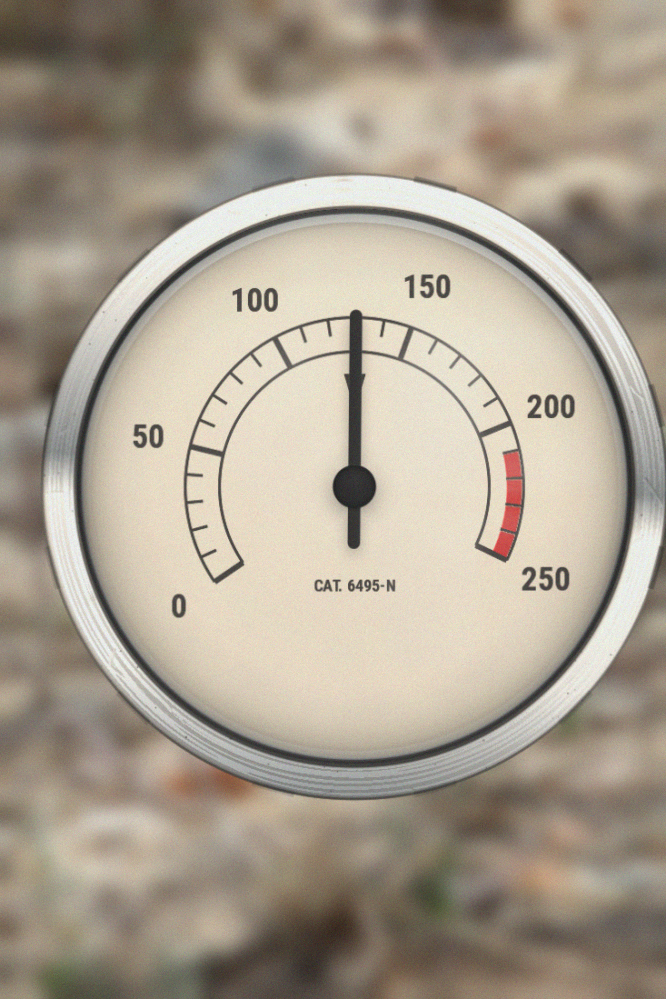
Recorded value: **130** V
